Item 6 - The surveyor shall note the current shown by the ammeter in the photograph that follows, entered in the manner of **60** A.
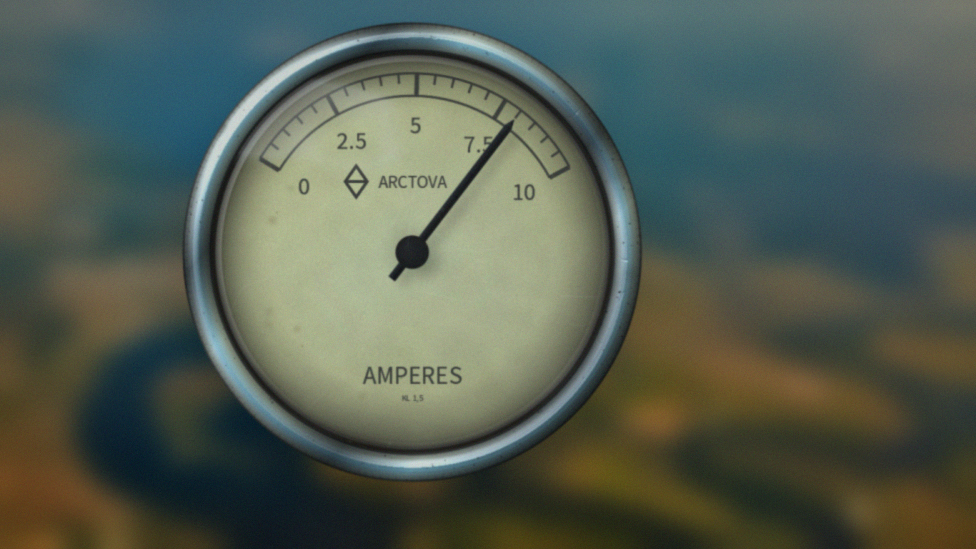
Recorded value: **8** A
